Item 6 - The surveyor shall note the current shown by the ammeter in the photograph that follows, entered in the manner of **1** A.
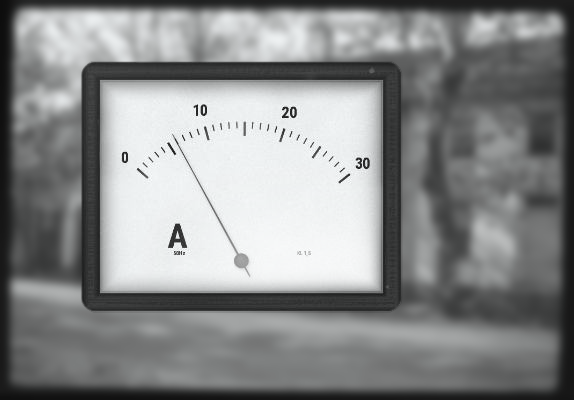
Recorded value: **6** A
